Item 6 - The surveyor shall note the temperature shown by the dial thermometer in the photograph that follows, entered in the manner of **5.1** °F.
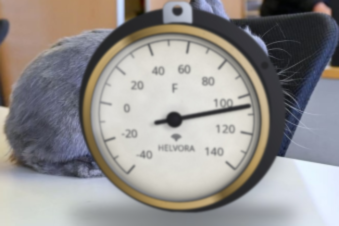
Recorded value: **105** °F
